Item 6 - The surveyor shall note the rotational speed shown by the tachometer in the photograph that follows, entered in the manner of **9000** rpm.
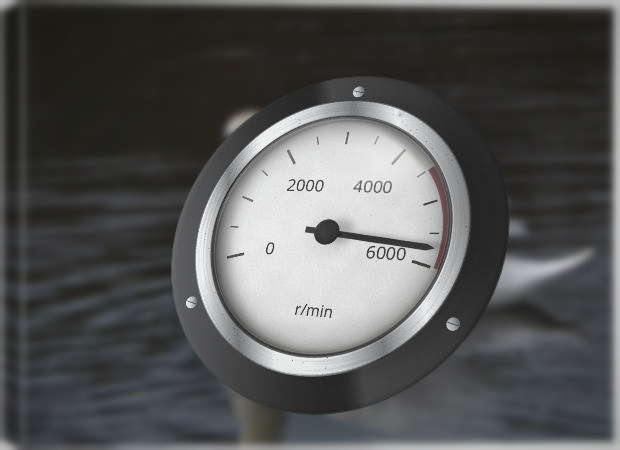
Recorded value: **5750** rpm
